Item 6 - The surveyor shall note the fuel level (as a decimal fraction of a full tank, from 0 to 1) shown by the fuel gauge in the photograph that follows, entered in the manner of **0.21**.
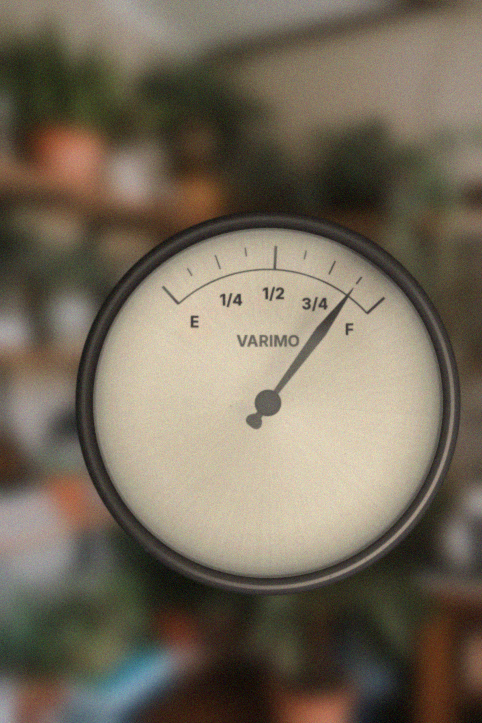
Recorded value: **0.875**
